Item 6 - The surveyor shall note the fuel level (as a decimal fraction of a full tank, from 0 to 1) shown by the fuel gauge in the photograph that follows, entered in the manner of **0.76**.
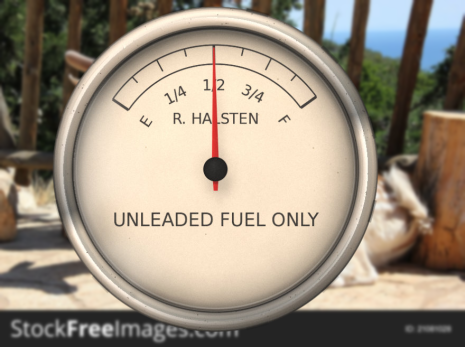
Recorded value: **0.5**
